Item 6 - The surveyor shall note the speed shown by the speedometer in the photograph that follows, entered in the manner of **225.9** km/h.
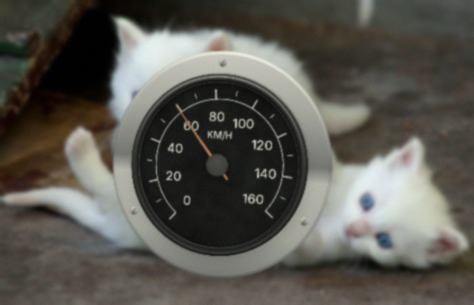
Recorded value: **60** km/h
